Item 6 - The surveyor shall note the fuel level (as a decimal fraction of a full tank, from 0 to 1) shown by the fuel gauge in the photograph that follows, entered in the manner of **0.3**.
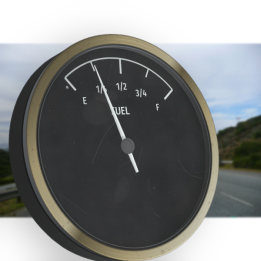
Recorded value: **0.25**
